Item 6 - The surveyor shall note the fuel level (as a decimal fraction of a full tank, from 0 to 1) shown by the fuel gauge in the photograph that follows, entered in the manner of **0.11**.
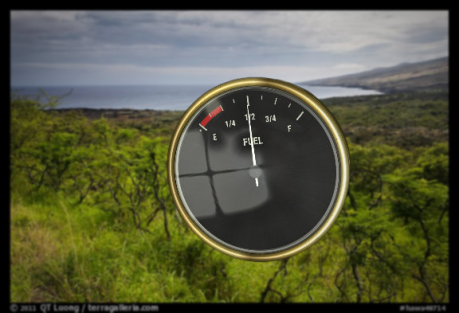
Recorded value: **0.5**
